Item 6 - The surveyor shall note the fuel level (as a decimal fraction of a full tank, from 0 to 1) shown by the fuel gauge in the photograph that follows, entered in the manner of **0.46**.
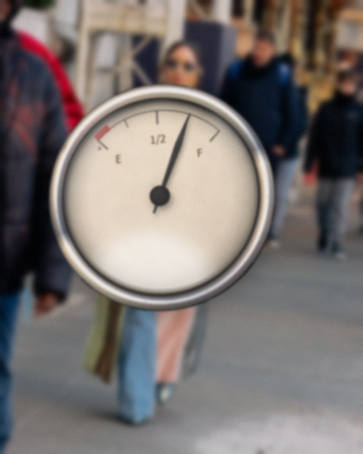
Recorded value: **0.75**
